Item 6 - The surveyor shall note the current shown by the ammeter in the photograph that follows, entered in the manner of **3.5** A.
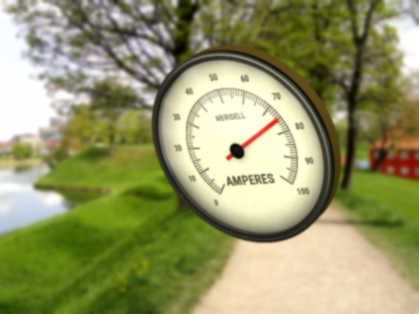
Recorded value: **75** A
